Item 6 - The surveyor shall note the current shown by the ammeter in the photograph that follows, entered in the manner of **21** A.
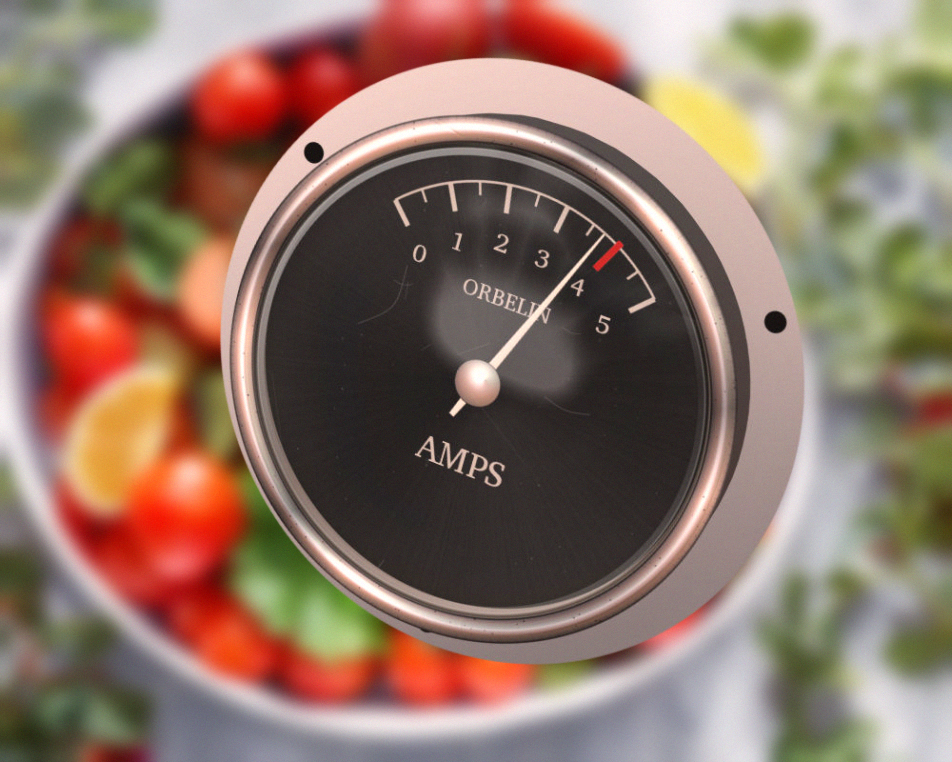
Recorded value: **3.75** A
